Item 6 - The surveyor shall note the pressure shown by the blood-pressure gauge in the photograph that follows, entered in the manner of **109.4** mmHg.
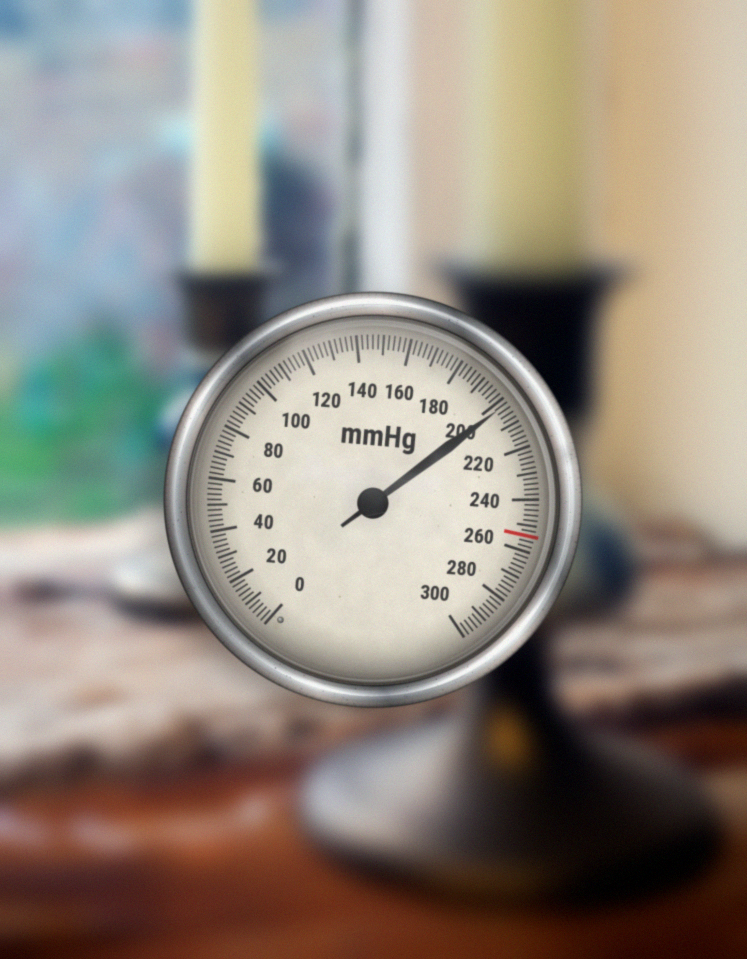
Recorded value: **202** mmHg
